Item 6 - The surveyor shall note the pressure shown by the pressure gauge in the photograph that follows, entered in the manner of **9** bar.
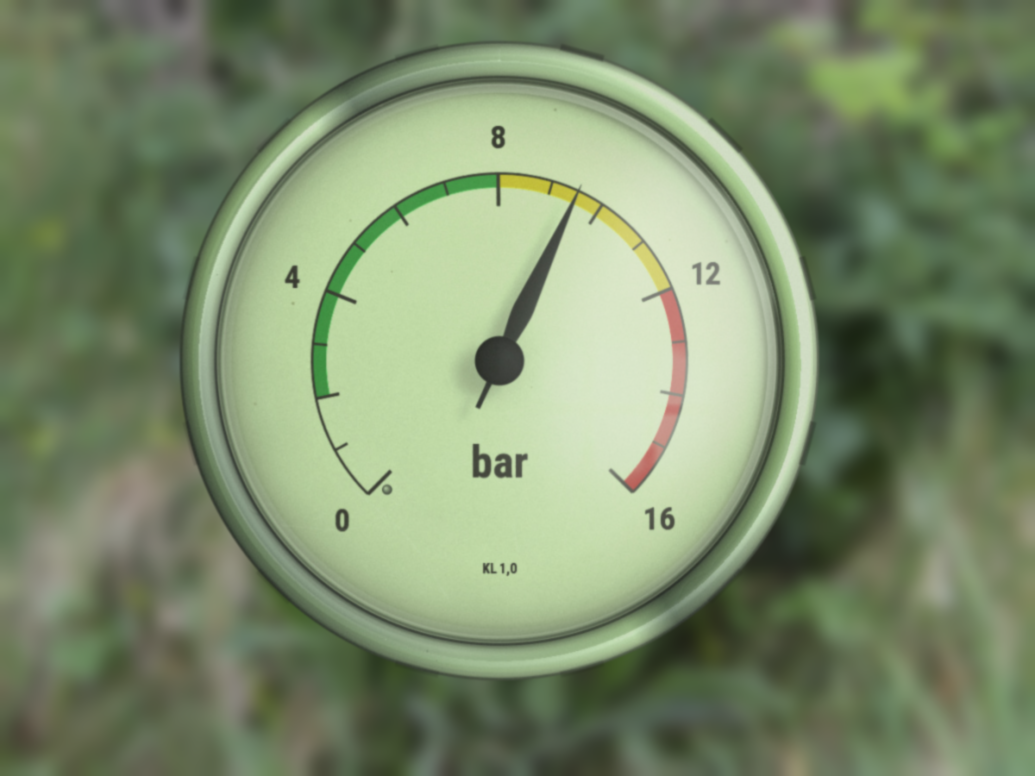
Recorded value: **9.5** bar
